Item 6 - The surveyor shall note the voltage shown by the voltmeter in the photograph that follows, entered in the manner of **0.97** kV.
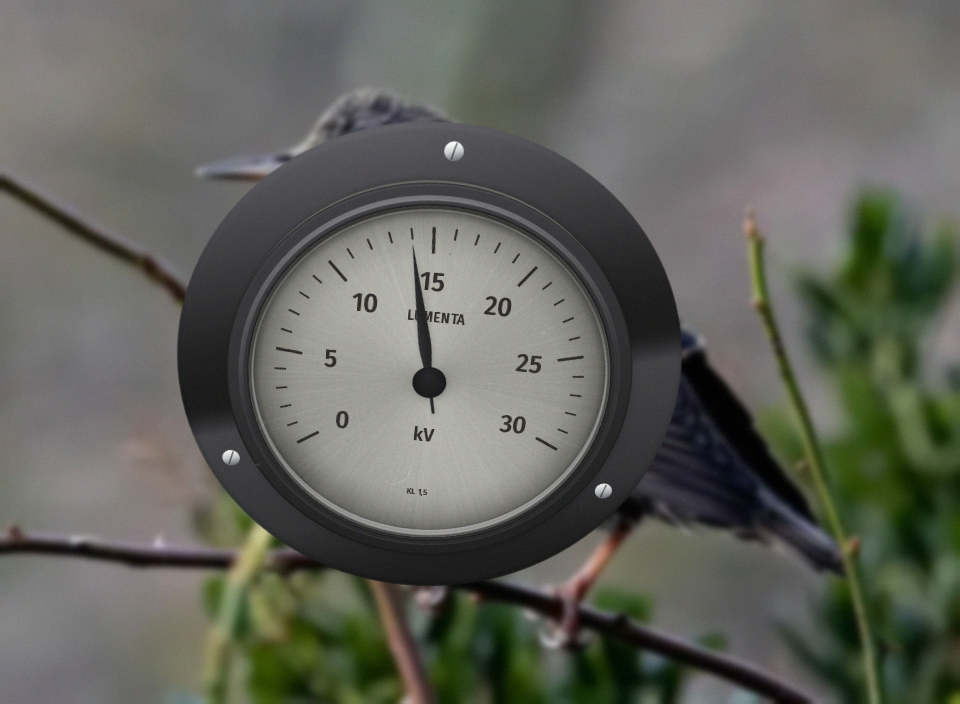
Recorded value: **14** kV
